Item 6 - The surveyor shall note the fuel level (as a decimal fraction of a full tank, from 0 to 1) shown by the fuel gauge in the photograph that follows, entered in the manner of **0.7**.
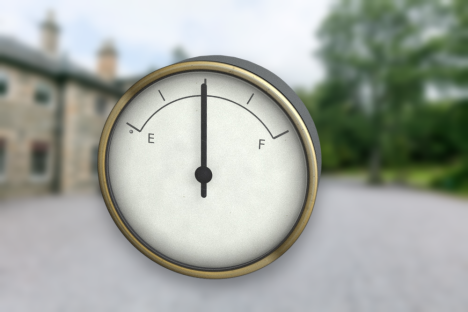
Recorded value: **0.5**
